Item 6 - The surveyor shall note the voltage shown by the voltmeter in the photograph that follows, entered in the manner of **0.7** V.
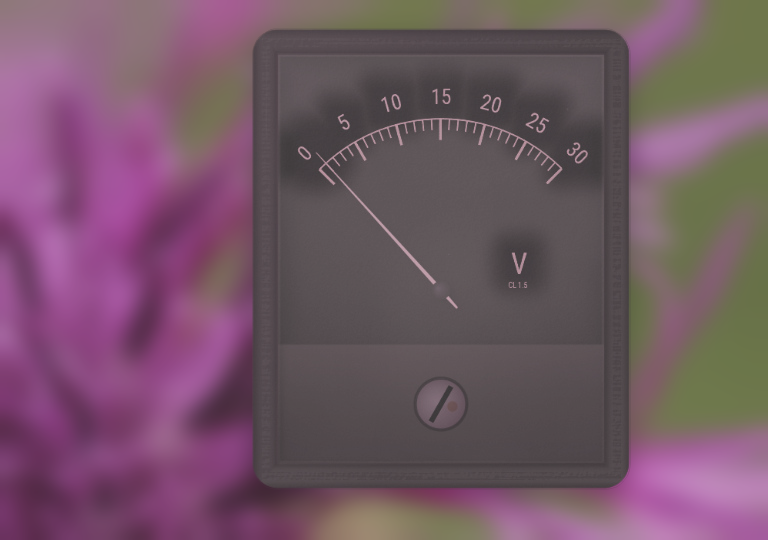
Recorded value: **1** V
